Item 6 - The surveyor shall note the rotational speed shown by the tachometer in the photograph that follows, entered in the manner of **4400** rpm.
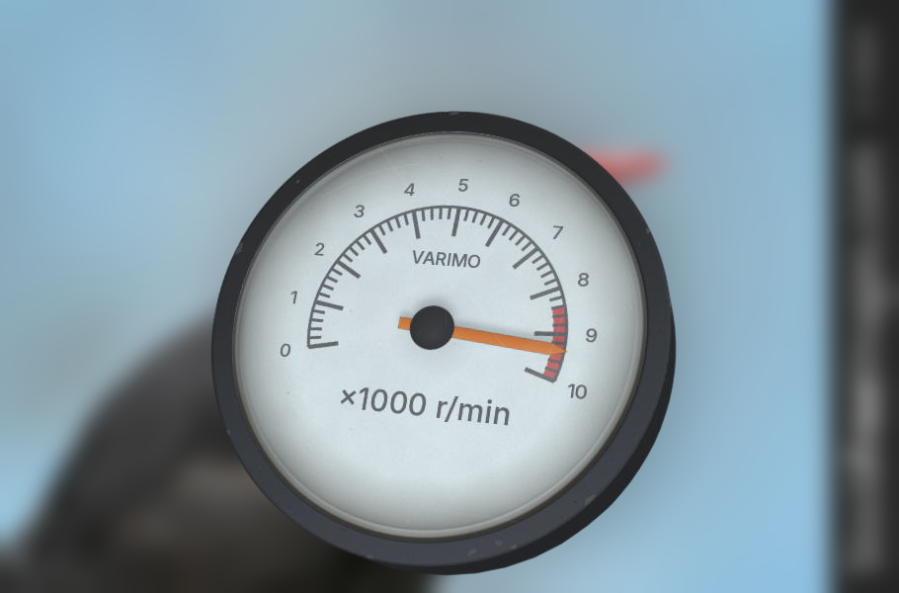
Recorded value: **9400** rpm
